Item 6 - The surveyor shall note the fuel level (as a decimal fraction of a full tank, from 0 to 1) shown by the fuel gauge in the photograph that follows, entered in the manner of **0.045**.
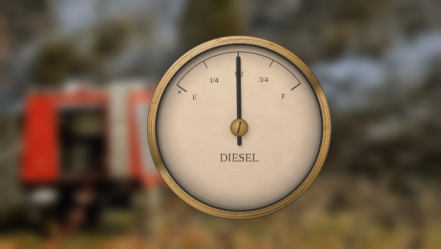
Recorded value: **0.5**
